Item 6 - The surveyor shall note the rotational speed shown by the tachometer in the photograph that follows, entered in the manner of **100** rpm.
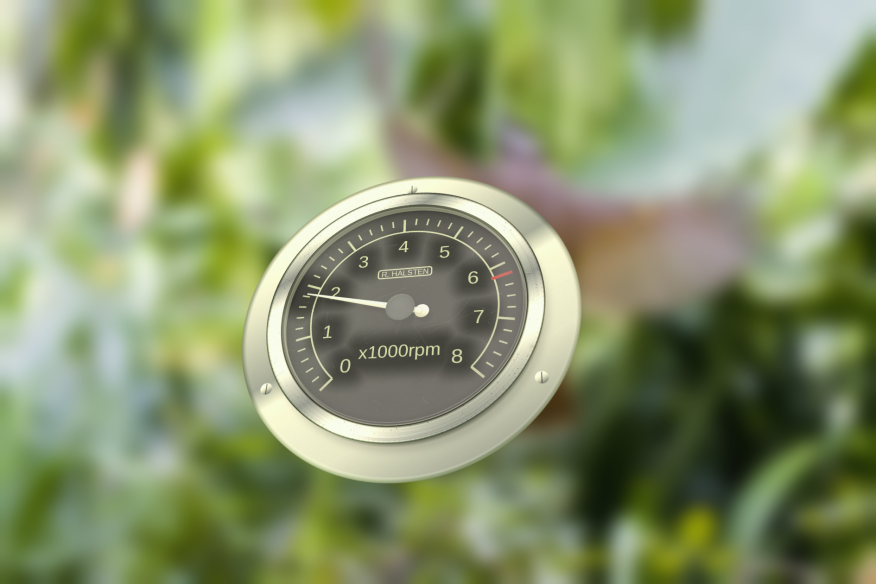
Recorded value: **1800** rpm
